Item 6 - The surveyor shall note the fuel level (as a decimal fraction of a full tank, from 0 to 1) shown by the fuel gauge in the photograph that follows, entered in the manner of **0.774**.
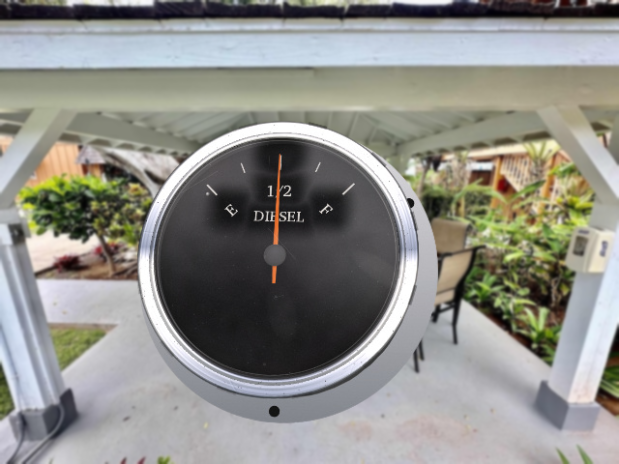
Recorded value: **0.5**
